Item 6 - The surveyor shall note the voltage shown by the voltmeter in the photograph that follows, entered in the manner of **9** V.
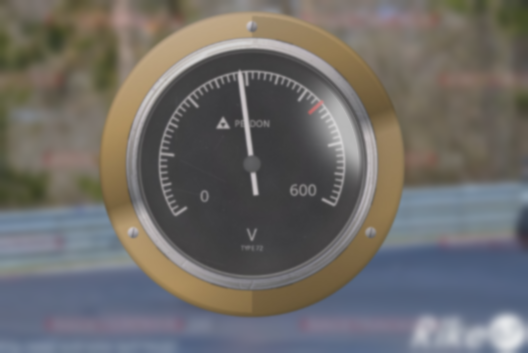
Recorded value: **290** V
